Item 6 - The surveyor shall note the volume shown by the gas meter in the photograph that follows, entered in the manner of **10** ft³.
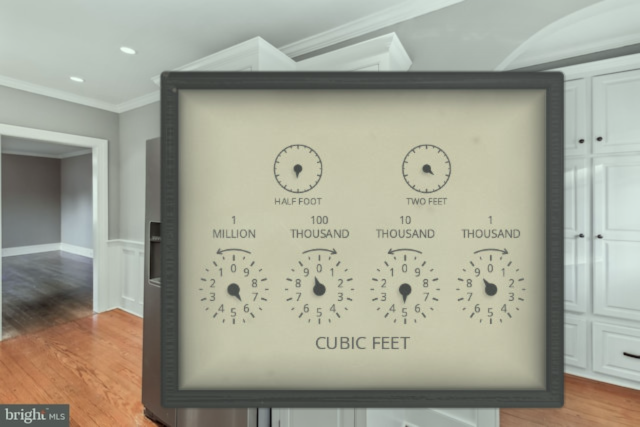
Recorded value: **594900** ft³
